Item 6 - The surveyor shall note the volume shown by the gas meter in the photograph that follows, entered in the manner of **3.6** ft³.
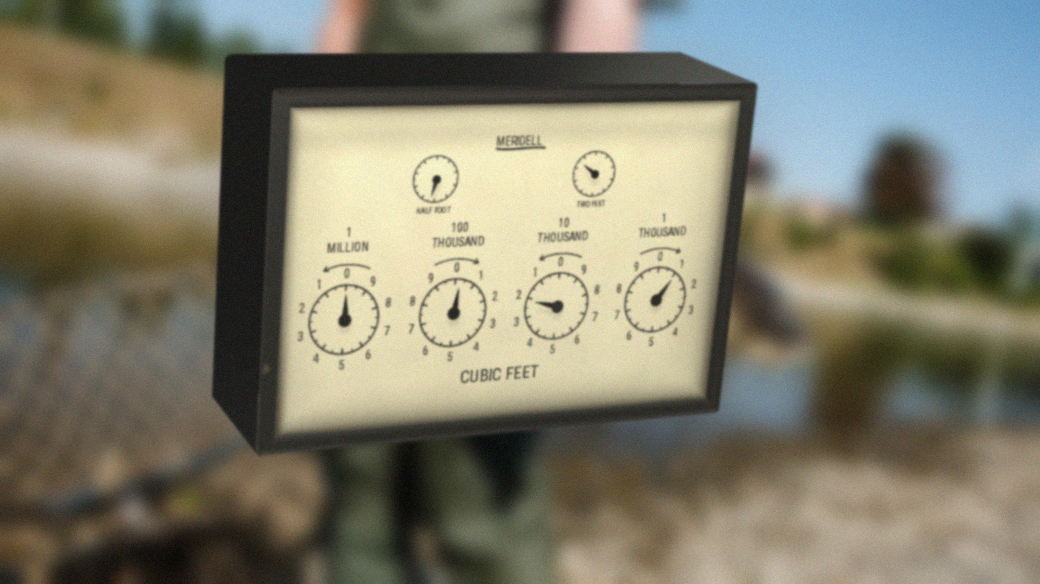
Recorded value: **2100** ft³
